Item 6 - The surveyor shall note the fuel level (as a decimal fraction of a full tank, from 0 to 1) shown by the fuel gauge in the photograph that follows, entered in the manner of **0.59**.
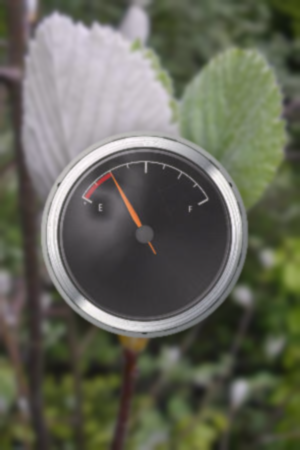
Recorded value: **0.25**
